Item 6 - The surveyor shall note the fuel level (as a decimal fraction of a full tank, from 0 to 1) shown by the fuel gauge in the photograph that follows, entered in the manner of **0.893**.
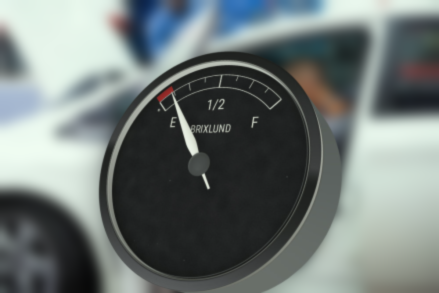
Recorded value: **0.125**
